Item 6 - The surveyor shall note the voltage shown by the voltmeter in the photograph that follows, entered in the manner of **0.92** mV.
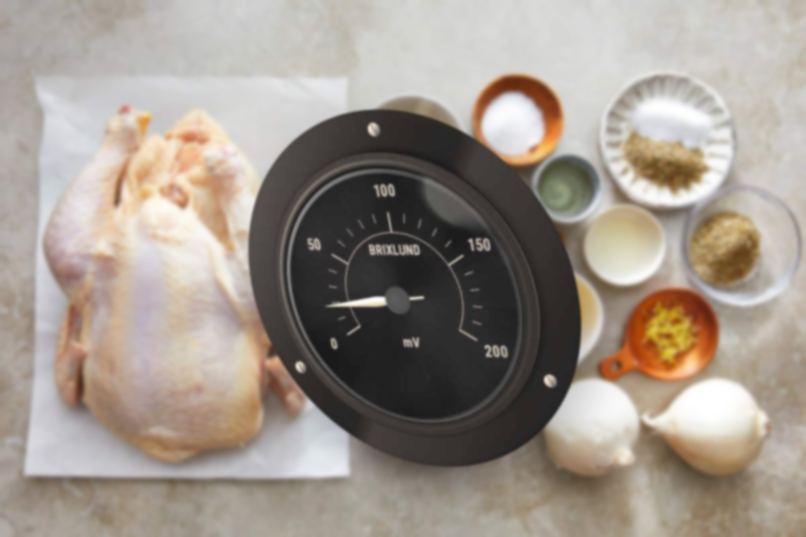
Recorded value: **20** mV
